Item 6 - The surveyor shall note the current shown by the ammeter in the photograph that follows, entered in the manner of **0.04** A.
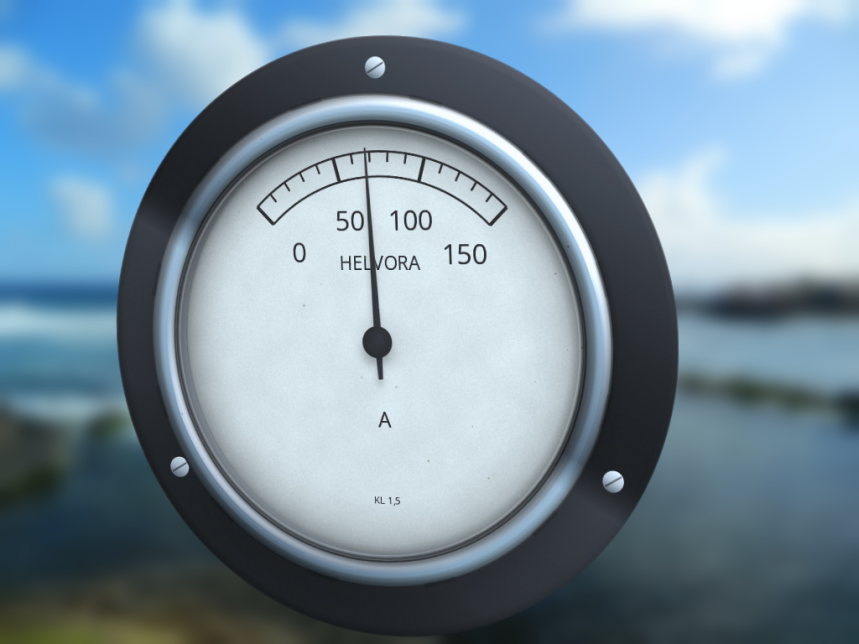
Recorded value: **70** A
